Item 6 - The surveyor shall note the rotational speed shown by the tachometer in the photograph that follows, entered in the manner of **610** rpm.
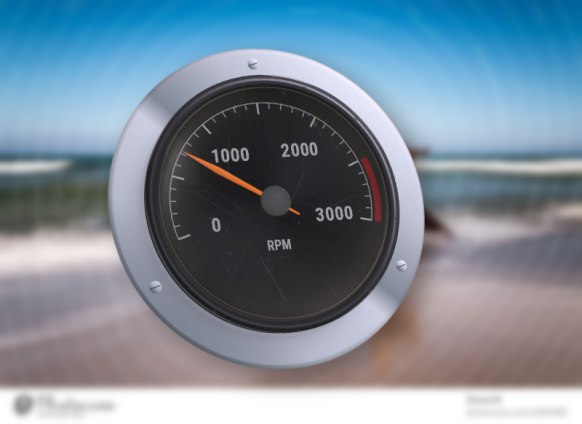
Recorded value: **700** rpm
